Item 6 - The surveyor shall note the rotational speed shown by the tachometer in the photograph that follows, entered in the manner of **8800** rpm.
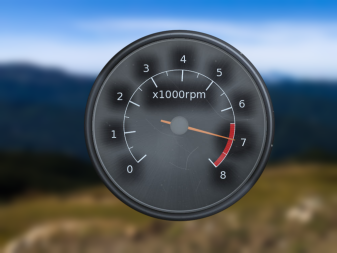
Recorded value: **7000** rpm
